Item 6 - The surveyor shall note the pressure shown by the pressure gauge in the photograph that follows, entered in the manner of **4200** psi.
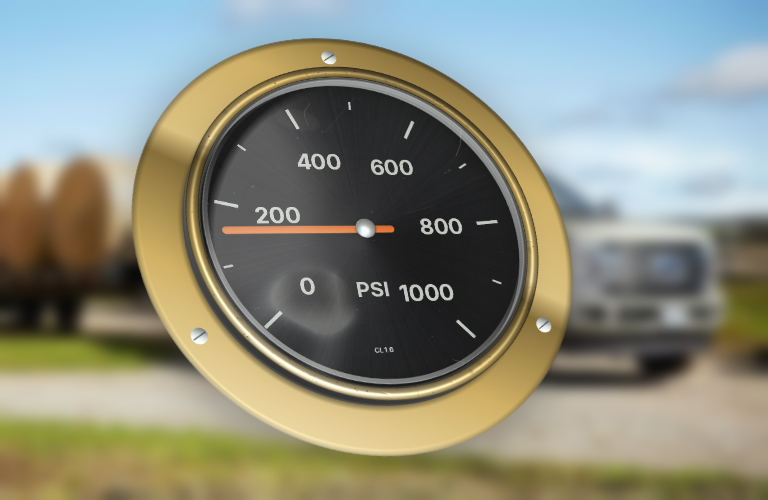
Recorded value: **150** psi
